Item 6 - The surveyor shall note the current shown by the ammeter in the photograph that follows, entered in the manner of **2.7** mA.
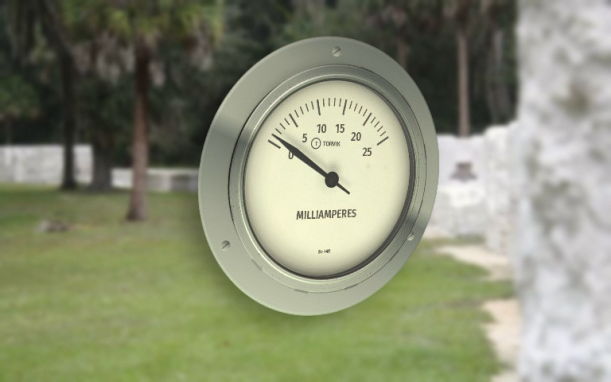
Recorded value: **1** mA
